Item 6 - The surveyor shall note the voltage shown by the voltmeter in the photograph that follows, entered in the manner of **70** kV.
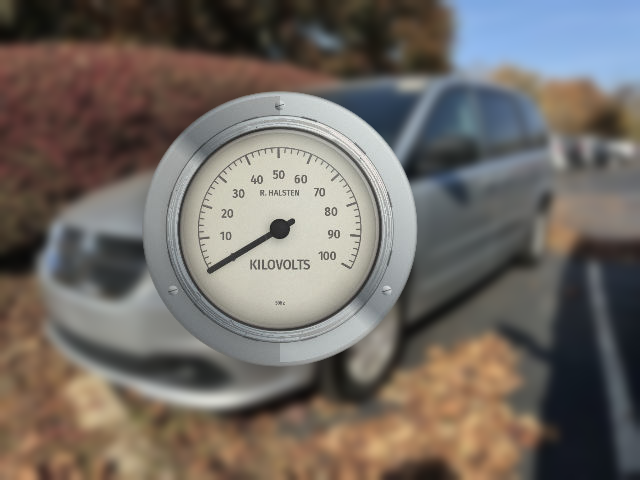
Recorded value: **0** kV
